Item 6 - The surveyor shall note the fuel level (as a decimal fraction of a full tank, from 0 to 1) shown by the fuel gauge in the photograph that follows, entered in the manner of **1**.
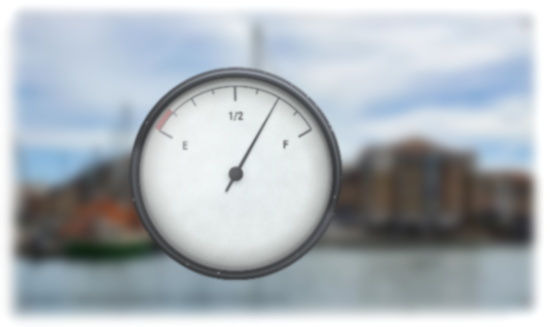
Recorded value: **0.75**
